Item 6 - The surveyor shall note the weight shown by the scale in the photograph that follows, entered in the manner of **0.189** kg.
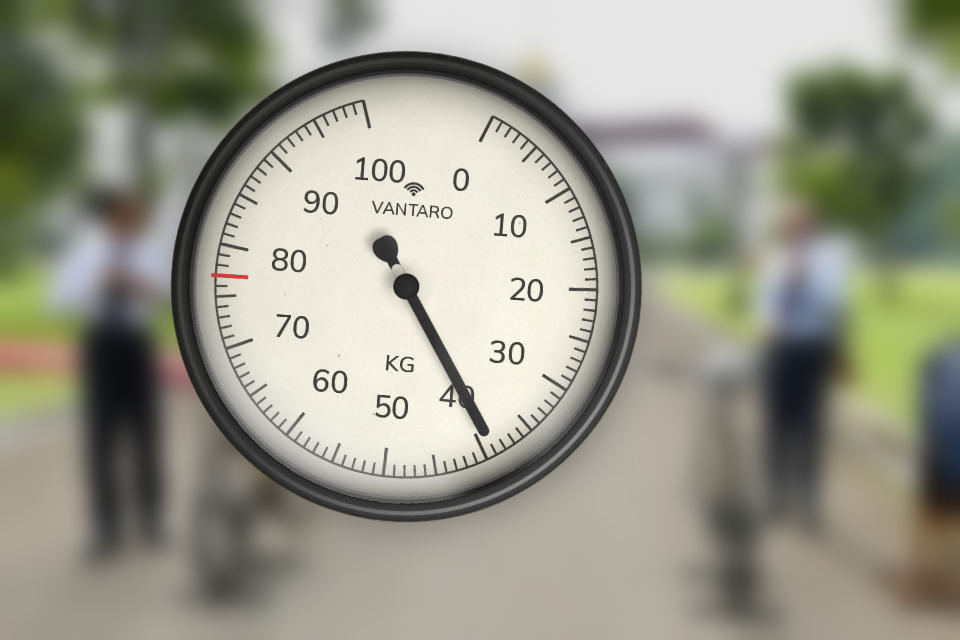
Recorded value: **39** kg
